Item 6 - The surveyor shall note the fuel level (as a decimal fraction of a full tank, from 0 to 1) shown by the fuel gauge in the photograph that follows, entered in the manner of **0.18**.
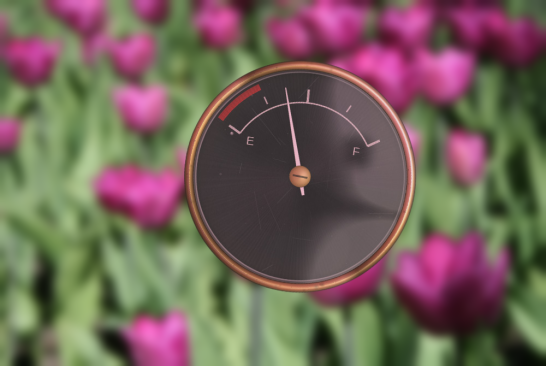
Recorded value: **0.375**
